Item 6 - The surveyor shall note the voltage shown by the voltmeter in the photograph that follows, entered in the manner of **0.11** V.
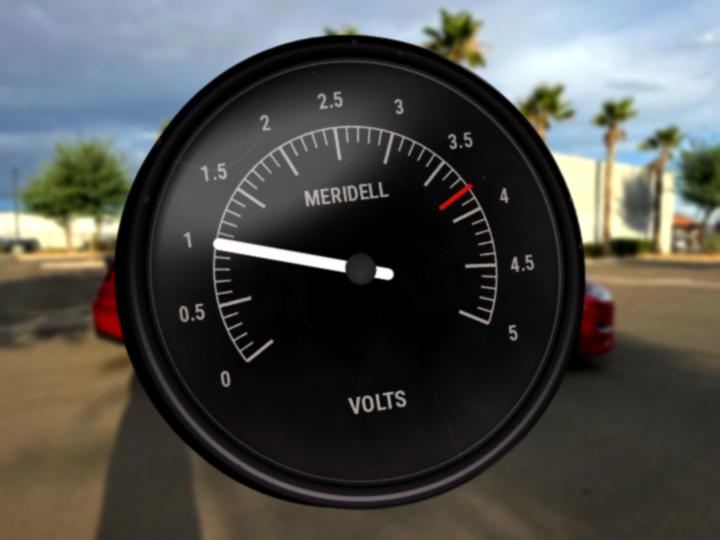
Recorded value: **1** V
